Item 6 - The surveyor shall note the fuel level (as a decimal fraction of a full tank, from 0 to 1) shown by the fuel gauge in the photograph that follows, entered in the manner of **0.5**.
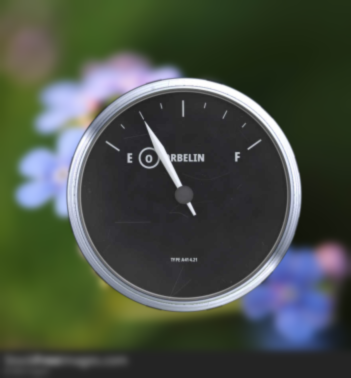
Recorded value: **0.25**
